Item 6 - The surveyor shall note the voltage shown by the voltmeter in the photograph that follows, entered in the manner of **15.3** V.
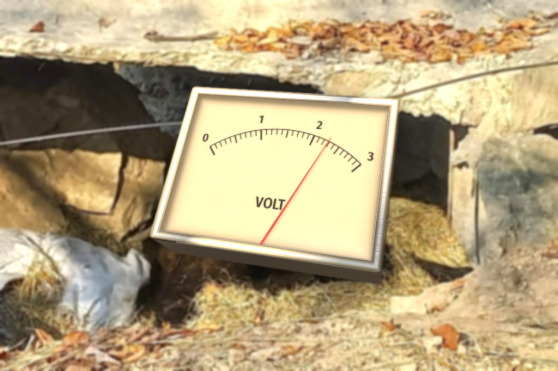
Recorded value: **2.3** V
